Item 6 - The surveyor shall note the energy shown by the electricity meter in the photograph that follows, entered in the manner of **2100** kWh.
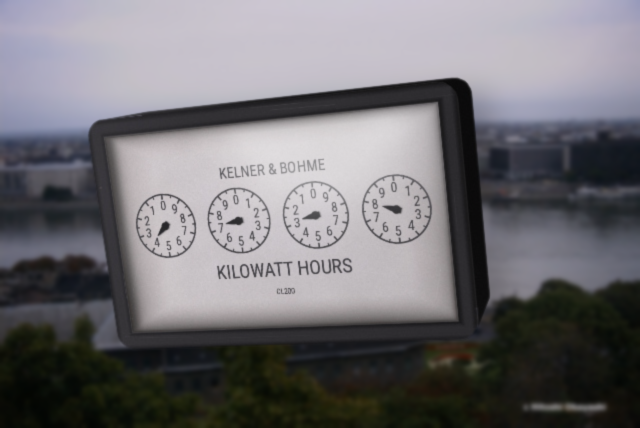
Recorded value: **3728** kWh
